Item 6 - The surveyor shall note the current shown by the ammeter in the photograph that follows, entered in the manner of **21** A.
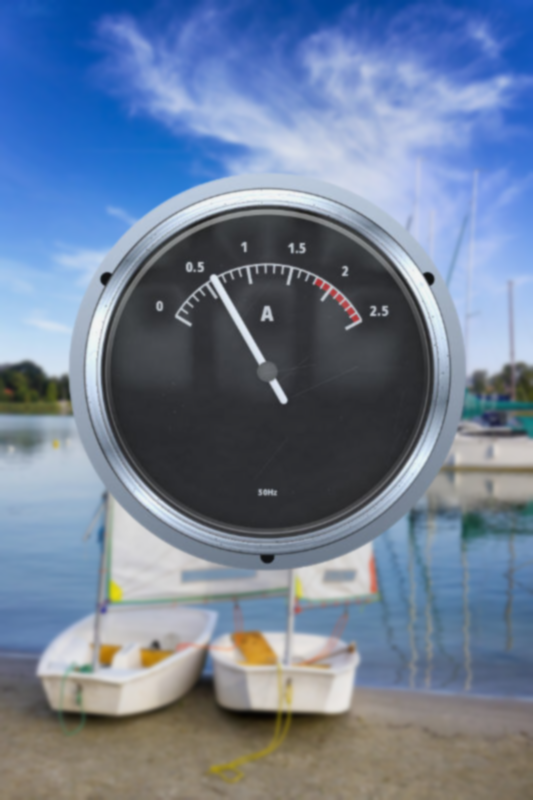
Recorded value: **0.6** A
